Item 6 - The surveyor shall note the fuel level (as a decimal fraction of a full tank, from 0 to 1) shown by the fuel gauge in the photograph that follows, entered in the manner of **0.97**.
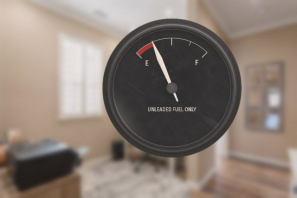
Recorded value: **0.25**
